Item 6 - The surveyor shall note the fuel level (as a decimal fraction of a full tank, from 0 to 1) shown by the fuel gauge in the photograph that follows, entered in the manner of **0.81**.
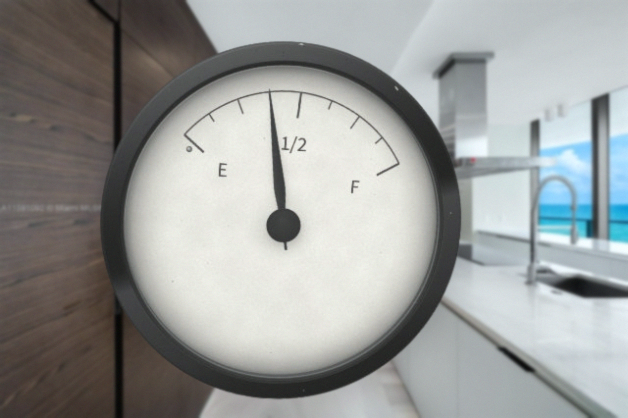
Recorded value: **0.375**
